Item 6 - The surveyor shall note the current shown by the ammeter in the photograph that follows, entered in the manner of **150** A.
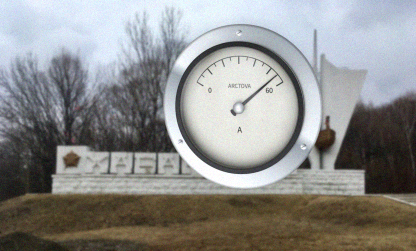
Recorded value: **55** A
